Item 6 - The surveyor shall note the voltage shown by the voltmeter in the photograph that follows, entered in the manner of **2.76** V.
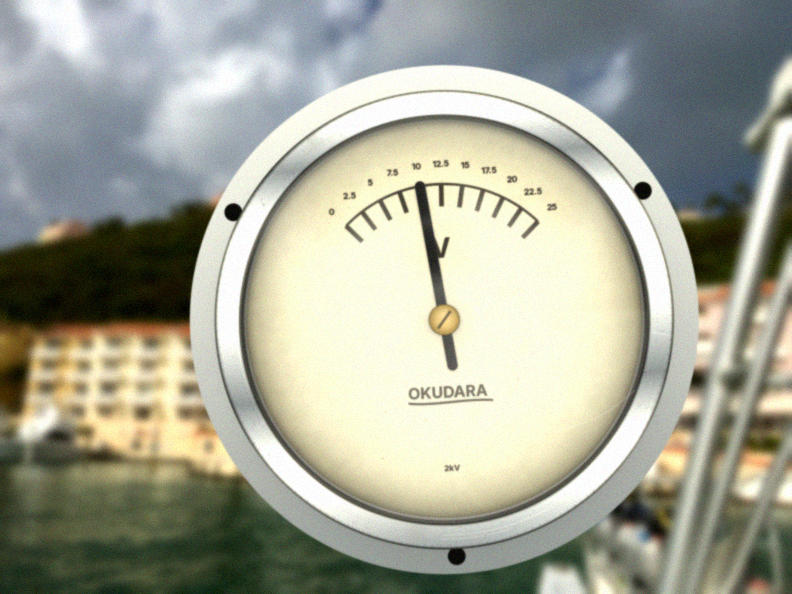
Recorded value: **10** V
